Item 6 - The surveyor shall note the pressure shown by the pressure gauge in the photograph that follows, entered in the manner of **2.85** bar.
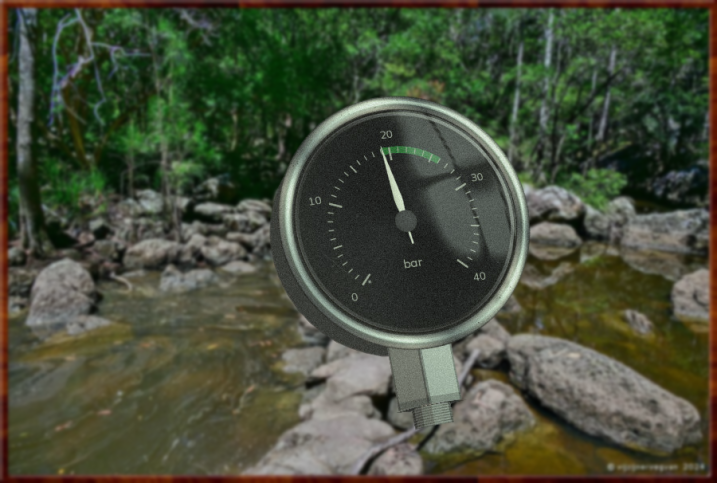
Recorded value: **19** bar
